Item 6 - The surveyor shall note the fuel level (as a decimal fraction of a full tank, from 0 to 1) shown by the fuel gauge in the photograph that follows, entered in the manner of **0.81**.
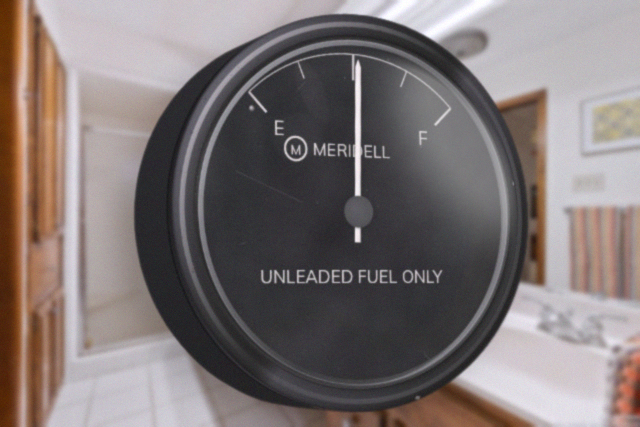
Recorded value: **0.5**
